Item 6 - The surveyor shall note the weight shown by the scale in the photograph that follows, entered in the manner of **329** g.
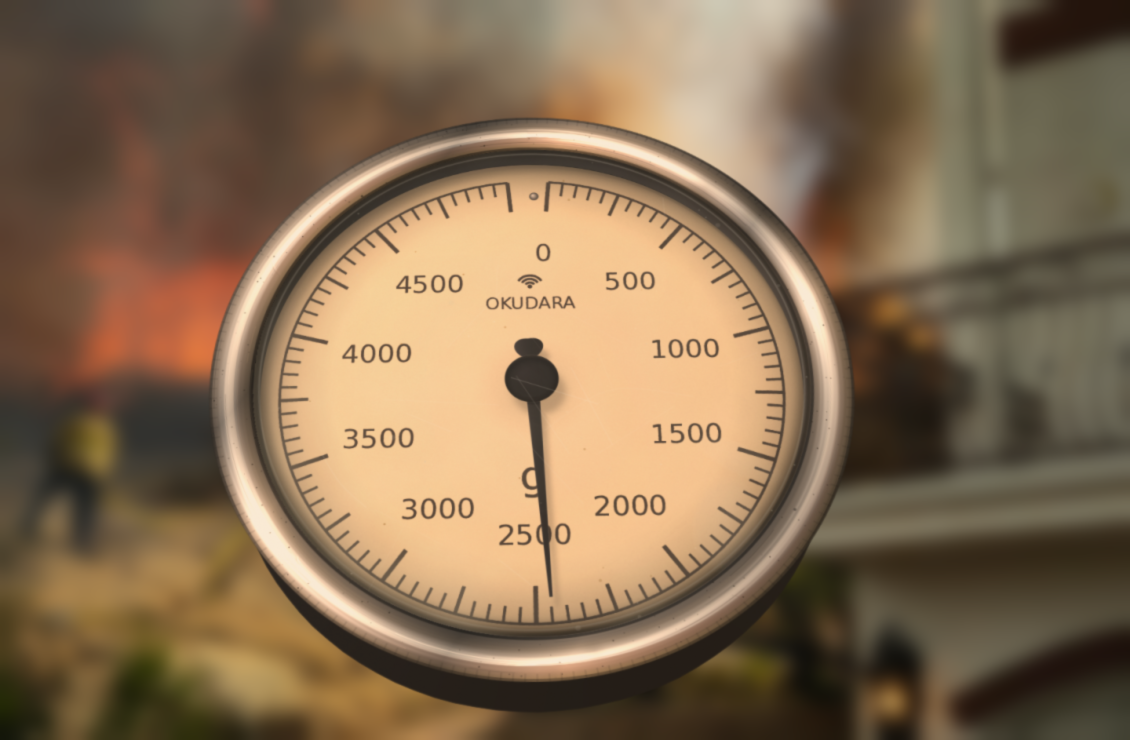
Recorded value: **2450** g
